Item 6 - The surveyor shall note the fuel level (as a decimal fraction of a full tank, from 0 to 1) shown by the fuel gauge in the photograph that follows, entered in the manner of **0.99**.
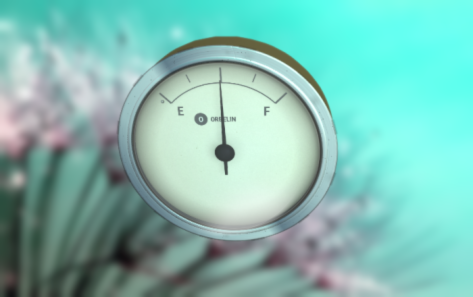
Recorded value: **0.5**
